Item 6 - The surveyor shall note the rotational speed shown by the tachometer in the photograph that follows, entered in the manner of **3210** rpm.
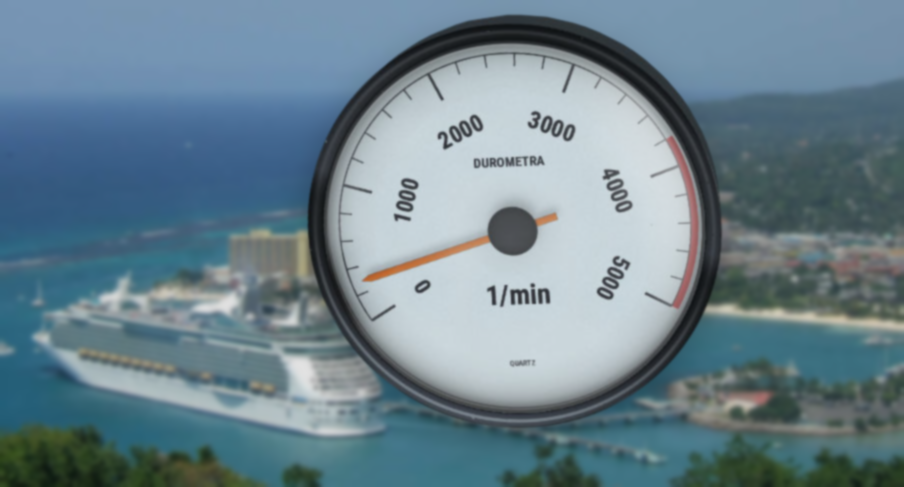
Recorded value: **300** rpm
